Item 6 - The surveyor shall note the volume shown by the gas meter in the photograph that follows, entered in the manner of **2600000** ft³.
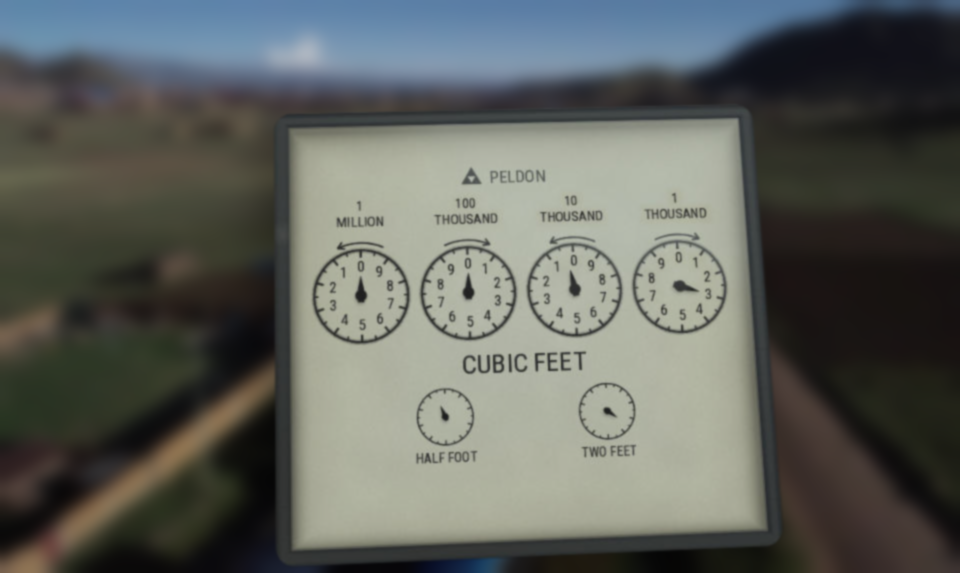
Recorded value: **300** ft³
